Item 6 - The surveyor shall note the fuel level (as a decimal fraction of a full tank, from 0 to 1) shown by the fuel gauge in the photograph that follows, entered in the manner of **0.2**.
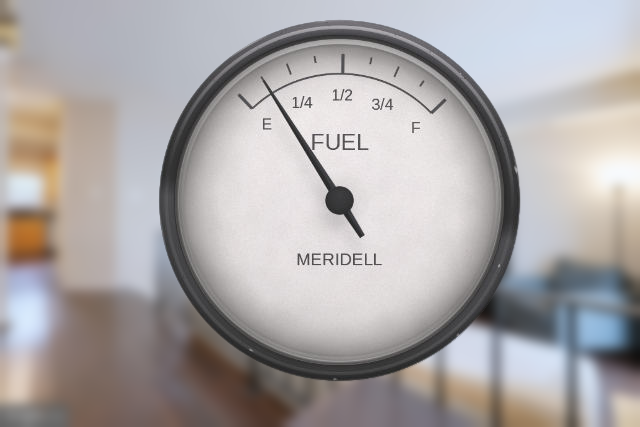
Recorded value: **0.125**
